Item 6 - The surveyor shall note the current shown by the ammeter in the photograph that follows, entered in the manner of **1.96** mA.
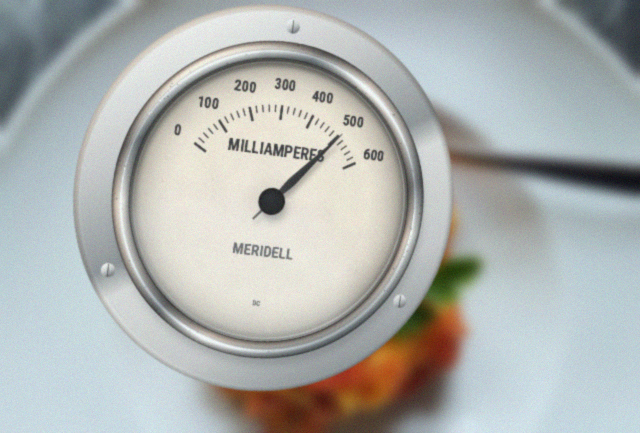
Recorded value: **500** mA
